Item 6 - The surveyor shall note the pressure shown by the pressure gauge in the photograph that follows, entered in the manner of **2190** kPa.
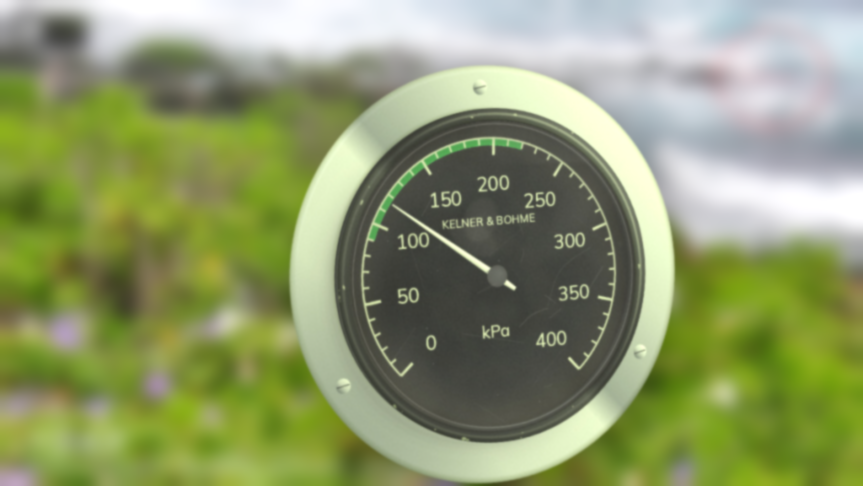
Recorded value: **115** kPa
